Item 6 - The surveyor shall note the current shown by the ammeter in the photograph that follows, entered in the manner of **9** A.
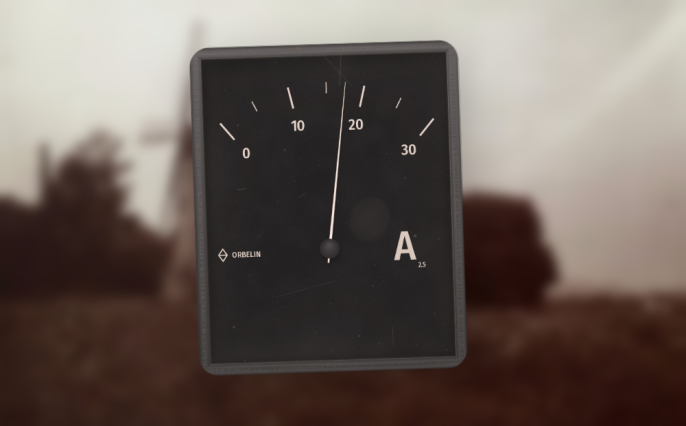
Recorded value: **17.5** A
